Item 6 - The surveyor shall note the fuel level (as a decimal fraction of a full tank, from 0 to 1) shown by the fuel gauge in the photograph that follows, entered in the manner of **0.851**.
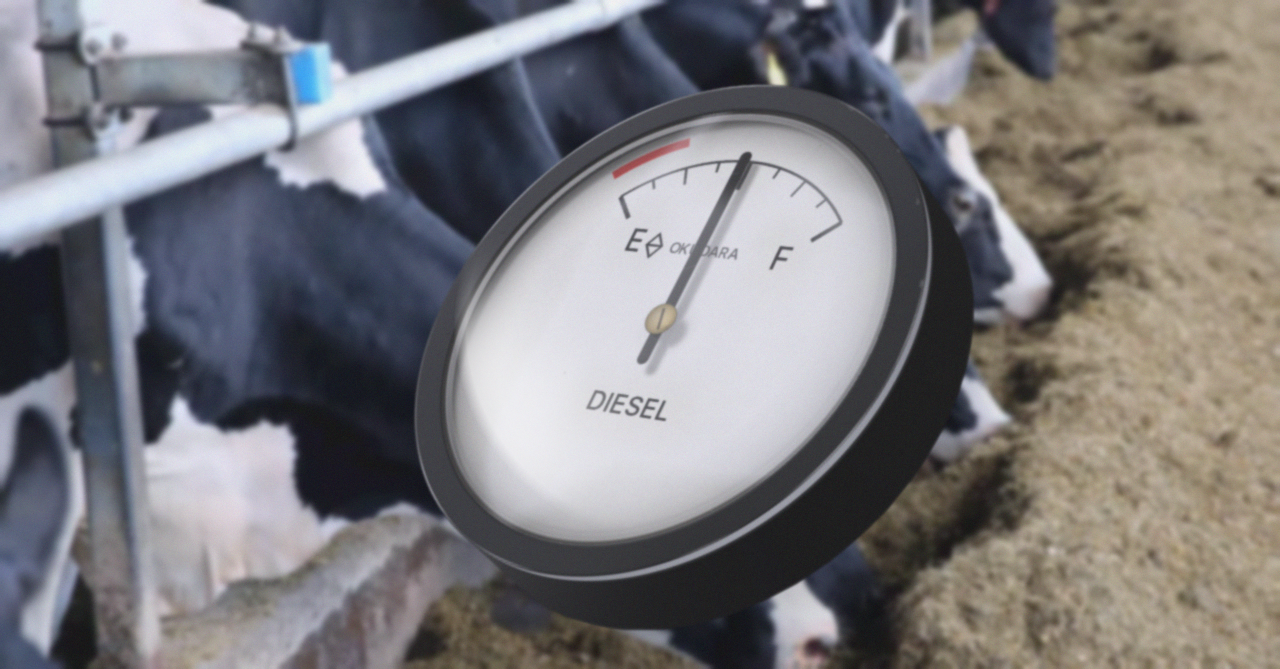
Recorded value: **0.5**
